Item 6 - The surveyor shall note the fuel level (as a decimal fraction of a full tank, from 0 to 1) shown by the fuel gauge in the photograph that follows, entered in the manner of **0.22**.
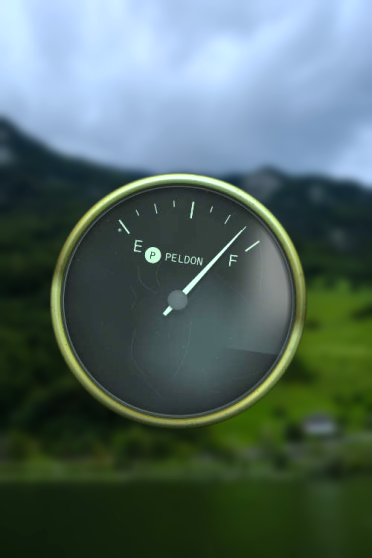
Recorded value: **0.875**
